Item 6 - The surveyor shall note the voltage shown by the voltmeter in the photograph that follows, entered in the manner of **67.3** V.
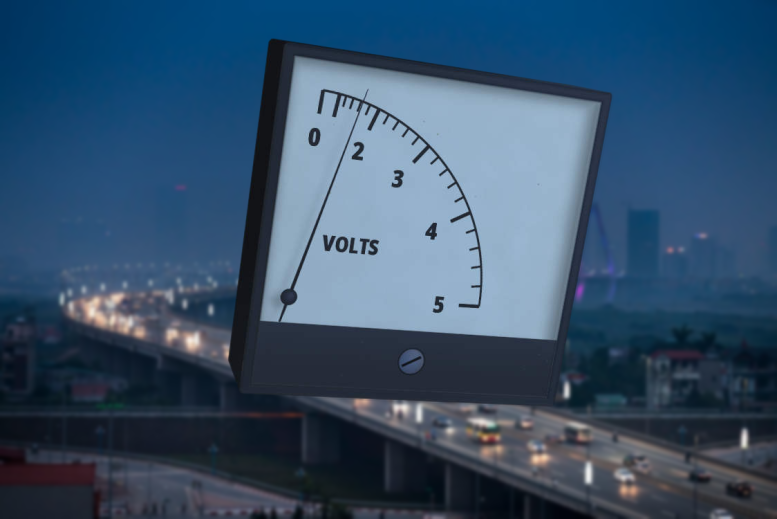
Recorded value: **1.6** V
